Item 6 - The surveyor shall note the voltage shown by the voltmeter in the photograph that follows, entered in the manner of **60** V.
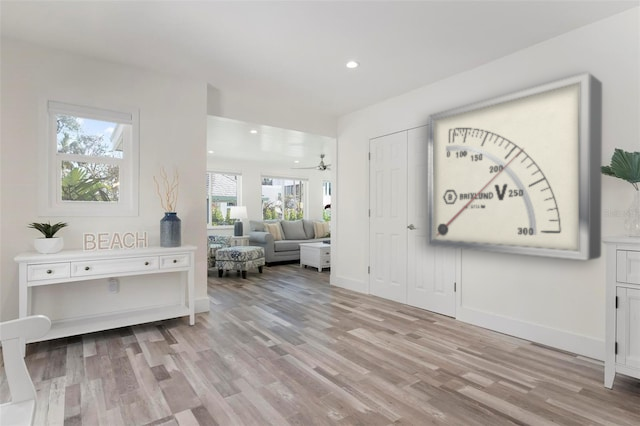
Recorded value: **210** V
